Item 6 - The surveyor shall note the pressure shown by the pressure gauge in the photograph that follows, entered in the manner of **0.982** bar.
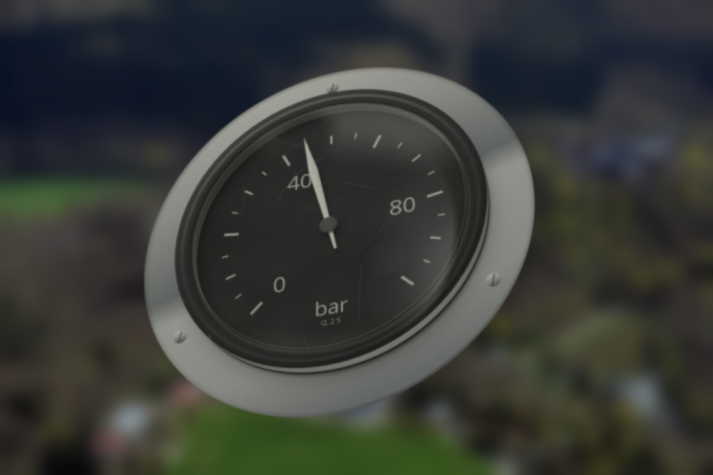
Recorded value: **45** bar
